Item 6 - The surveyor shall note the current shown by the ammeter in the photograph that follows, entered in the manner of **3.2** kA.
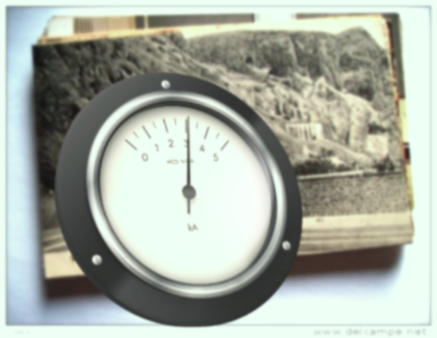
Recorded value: **3** kA
